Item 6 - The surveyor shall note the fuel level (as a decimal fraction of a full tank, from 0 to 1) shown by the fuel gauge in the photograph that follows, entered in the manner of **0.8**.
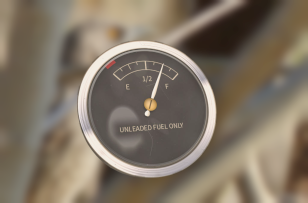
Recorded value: **0.75**
